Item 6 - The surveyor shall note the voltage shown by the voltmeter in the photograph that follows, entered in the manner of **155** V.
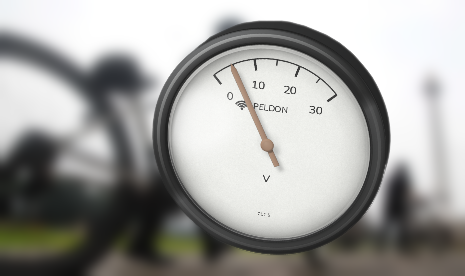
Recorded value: **5** V
